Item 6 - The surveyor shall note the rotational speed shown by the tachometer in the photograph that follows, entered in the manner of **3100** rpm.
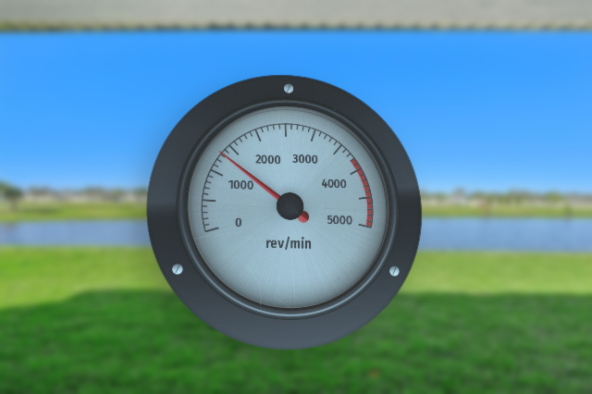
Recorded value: **1300** rpm
